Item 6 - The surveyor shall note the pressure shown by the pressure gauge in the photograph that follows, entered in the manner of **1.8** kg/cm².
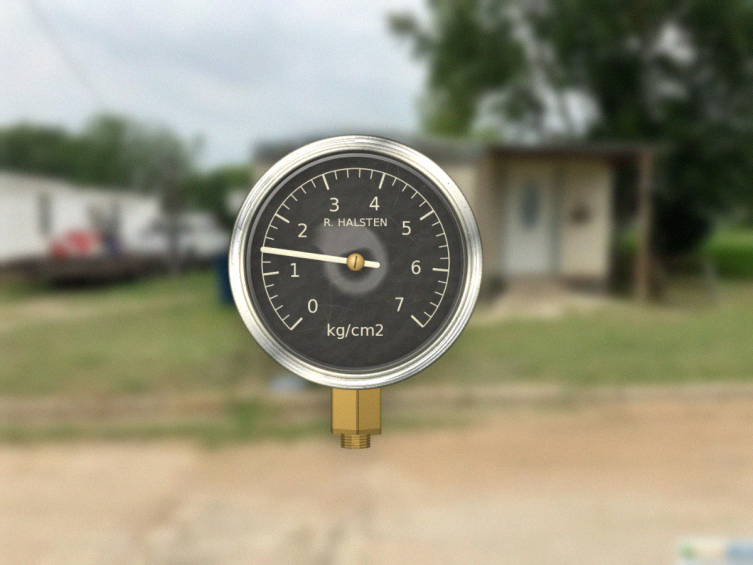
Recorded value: **1.4** kg/cm²
